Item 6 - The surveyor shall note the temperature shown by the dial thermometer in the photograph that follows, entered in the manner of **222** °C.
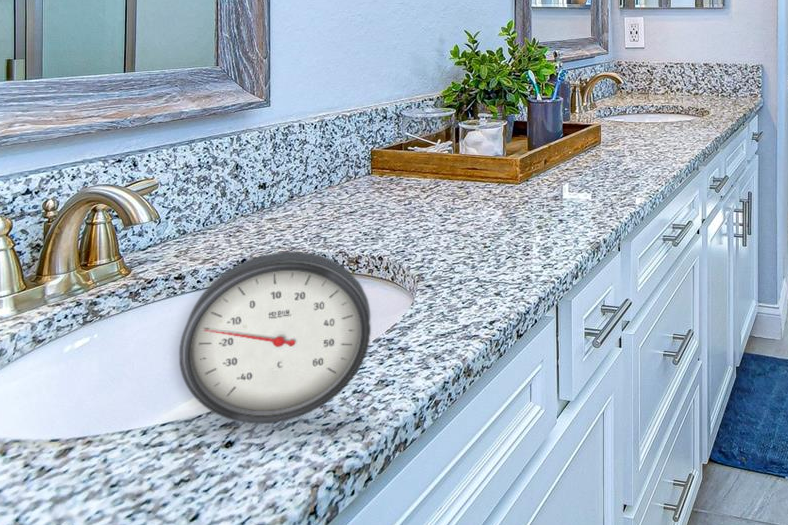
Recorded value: **-15** °C
